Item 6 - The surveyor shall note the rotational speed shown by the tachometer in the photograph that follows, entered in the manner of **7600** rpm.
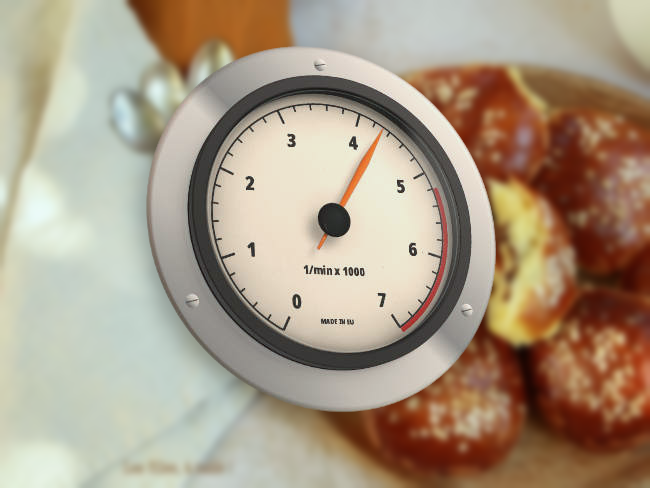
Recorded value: **4300** rpm
